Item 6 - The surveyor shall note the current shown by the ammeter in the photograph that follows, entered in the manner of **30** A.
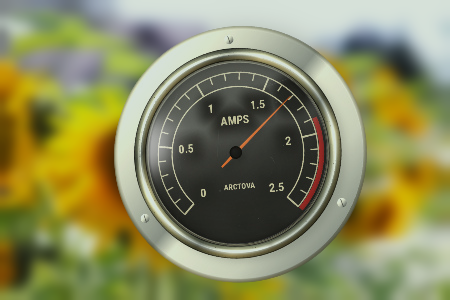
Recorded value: **1.7** A
